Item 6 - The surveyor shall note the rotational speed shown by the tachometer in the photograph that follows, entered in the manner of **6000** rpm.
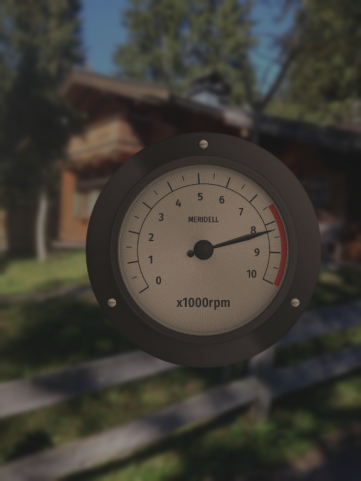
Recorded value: **8250** rpm
